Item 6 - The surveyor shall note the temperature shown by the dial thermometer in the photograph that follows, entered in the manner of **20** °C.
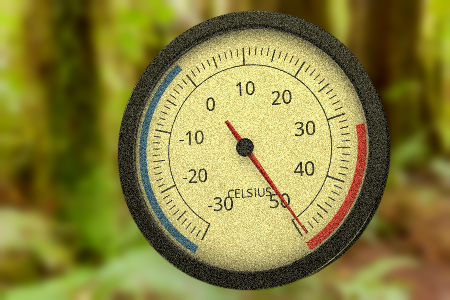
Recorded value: **49** °C
